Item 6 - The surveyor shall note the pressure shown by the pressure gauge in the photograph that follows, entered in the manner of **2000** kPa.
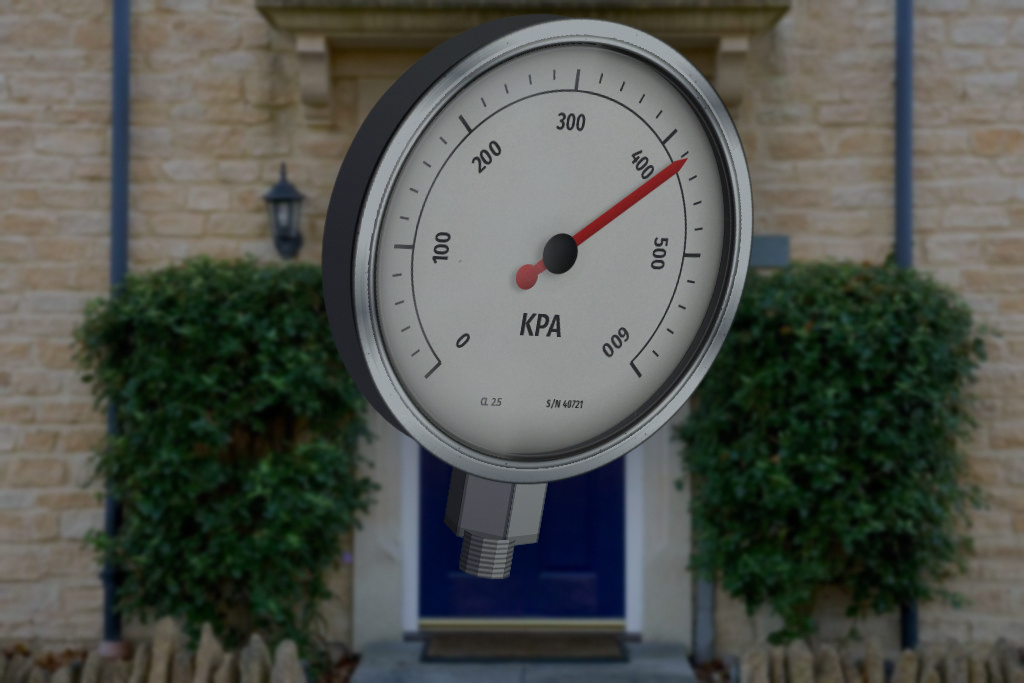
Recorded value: **420** kPa
